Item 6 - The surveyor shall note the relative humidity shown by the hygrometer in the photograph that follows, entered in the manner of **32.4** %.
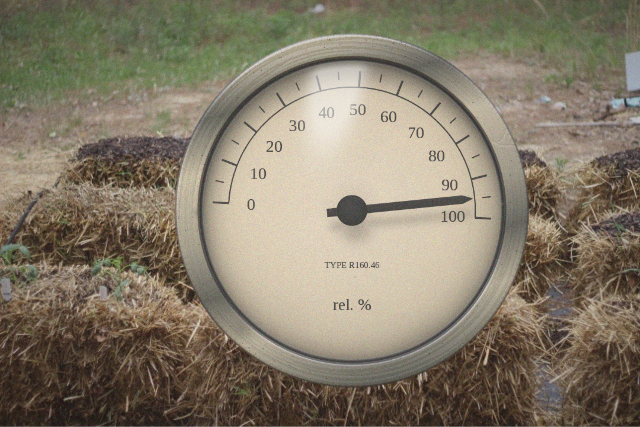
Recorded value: **95** %
